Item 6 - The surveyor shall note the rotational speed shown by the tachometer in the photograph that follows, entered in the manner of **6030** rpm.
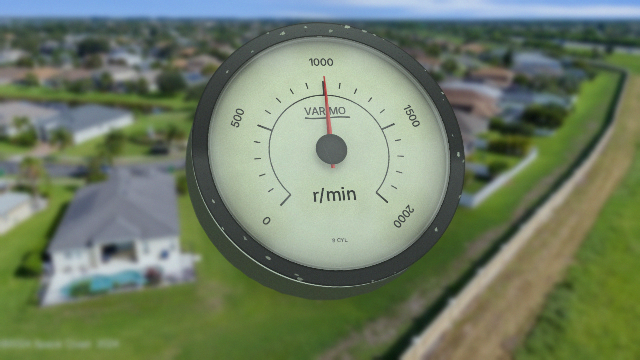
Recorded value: **1000** rpm
